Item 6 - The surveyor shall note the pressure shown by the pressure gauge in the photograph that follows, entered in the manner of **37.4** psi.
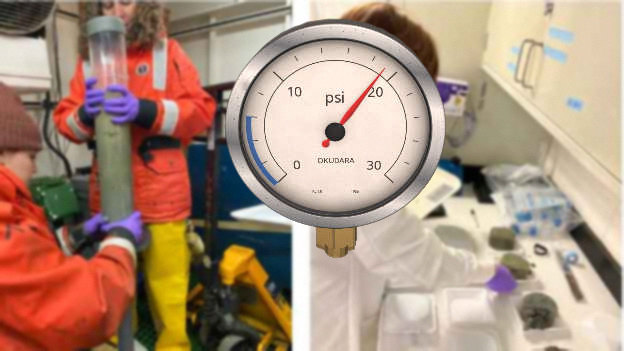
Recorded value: **19** psi
